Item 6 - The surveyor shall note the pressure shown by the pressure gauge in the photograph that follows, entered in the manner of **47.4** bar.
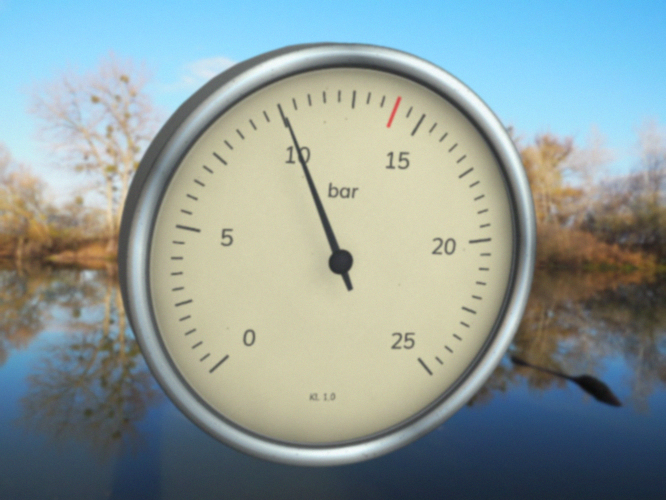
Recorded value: **10** bar
